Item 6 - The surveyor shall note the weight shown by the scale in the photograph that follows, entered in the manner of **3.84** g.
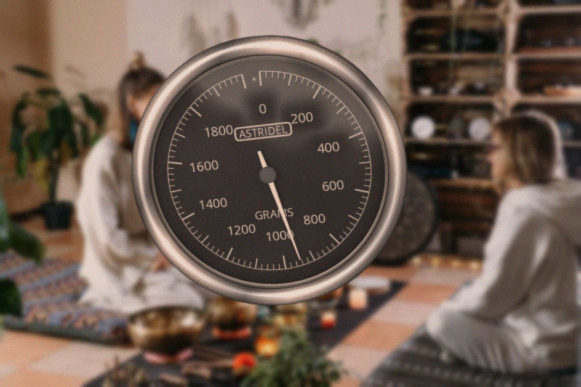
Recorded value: **940** g
